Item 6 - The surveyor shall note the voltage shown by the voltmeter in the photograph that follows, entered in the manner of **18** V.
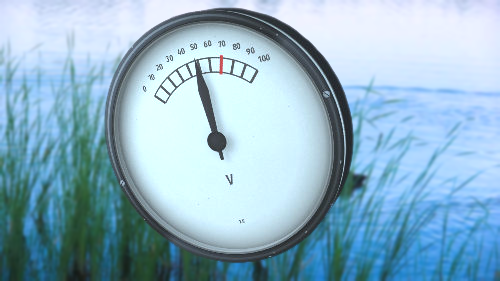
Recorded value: **50** V
